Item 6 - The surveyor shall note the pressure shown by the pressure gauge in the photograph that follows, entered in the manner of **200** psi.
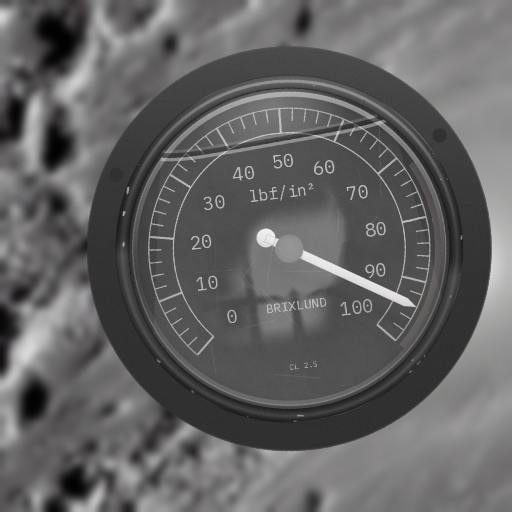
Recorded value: **94** psi
